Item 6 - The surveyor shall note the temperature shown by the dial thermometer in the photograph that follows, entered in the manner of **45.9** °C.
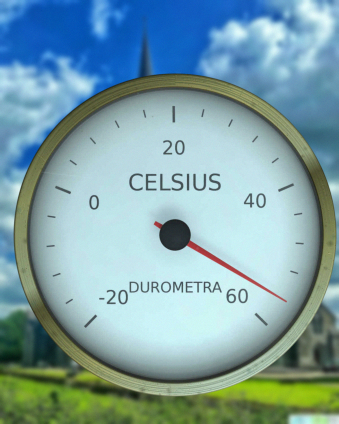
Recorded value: **56** °C
